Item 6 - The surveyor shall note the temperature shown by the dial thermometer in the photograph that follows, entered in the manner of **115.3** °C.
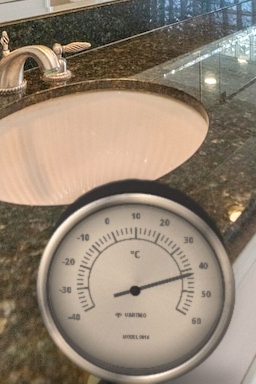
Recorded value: **40** °C
